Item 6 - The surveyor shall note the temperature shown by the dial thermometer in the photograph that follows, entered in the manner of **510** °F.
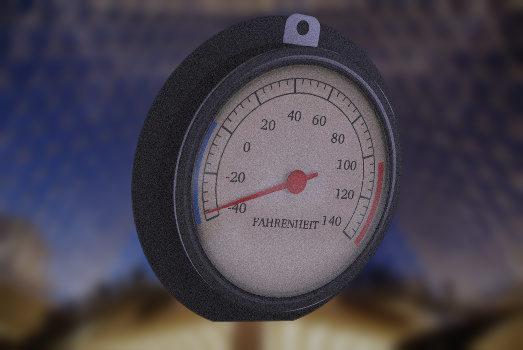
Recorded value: **-36** °F
